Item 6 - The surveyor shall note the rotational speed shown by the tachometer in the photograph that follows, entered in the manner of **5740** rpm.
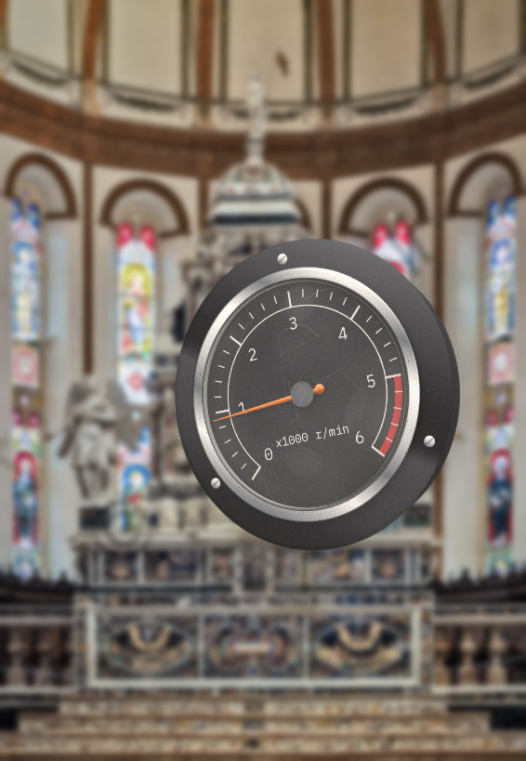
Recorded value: **900** rpm
